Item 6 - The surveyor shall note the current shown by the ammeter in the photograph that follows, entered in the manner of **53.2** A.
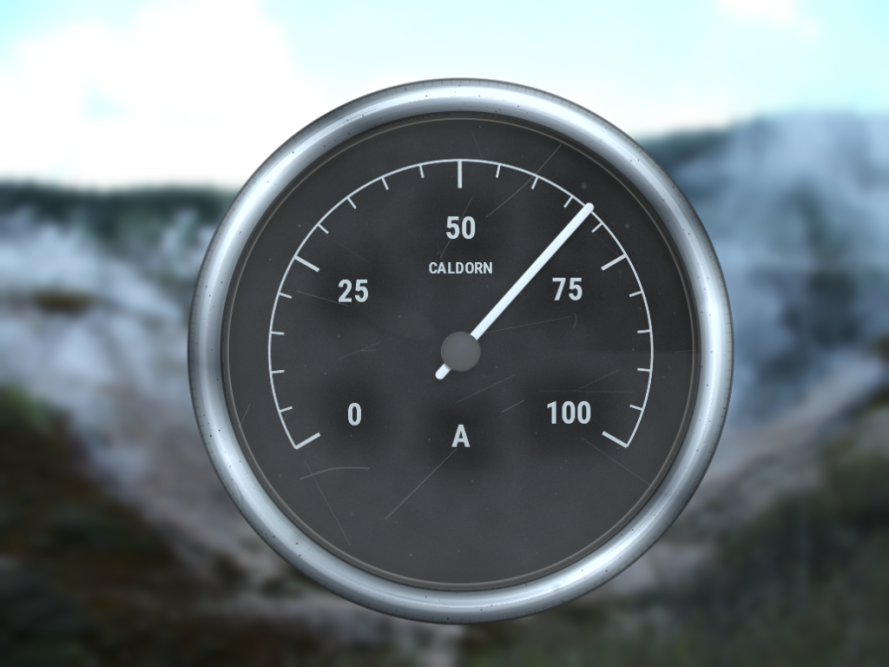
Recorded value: **67.5** A
